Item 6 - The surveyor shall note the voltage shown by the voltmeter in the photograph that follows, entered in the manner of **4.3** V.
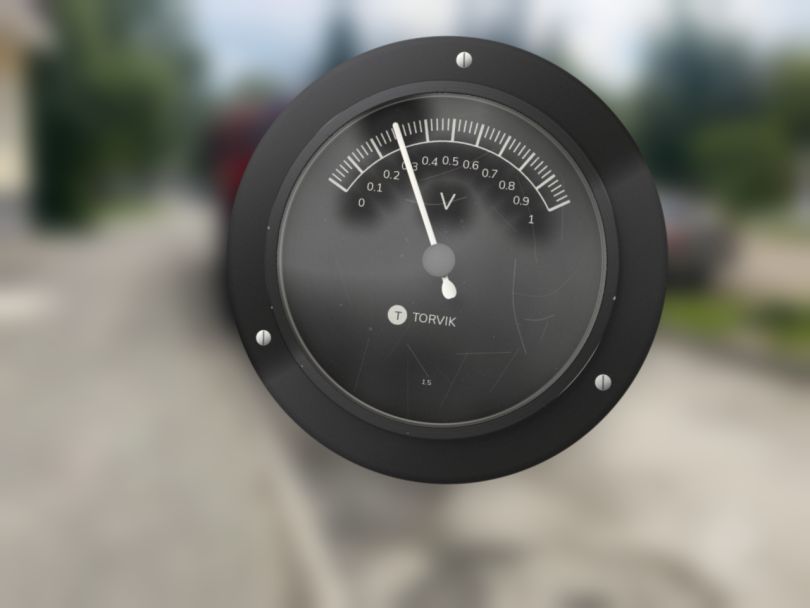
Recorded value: **0.3** V
